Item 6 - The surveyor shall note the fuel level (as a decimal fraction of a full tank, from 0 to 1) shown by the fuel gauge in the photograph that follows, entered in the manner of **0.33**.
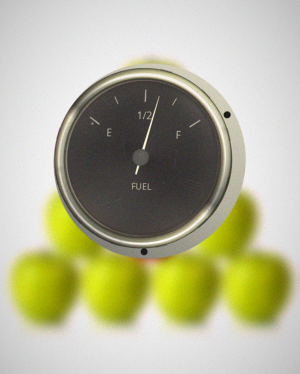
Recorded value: **0.625**
